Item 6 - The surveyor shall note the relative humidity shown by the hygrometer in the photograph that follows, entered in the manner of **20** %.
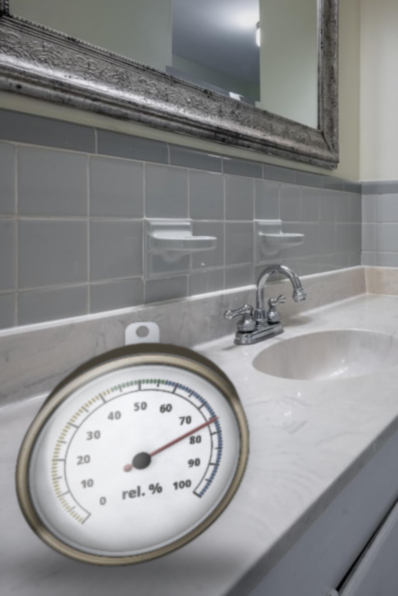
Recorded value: **75** %
